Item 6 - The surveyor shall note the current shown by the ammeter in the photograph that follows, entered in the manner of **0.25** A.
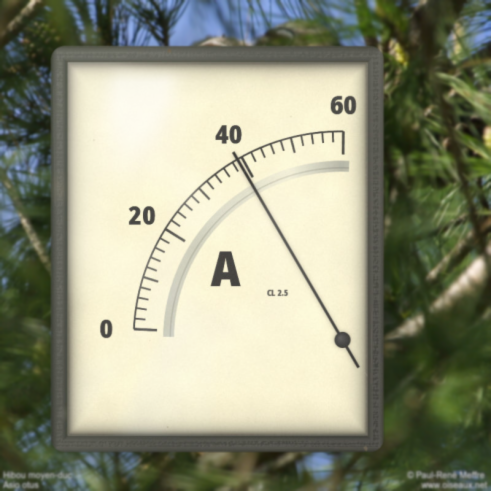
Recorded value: **39** A
